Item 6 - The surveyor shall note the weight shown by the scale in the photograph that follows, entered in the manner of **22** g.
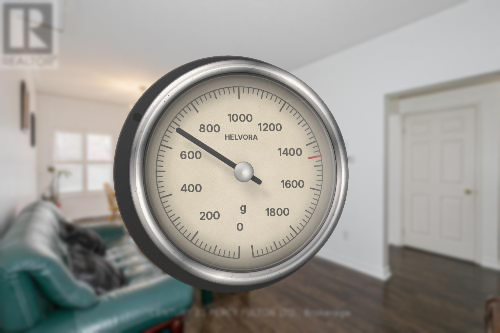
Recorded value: **680** g
